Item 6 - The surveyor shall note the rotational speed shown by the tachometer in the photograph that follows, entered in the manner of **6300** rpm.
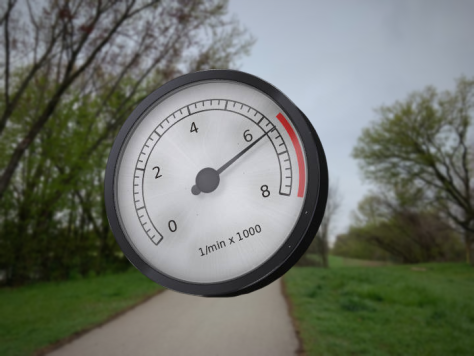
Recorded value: **6400** rpm
